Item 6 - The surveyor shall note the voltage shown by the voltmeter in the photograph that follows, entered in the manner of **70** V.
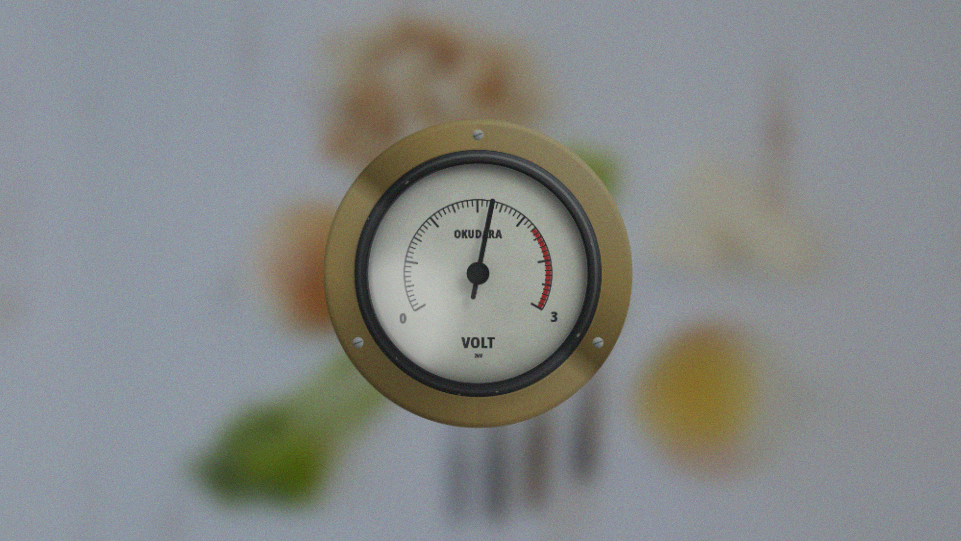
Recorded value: **1.65** V
